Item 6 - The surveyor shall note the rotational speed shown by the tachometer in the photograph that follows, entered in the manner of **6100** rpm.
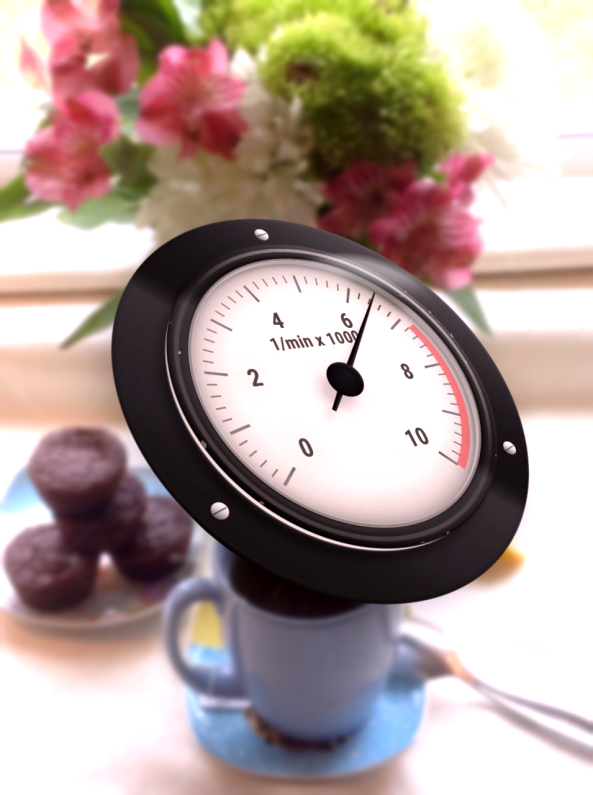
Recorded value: **6400** rpm
